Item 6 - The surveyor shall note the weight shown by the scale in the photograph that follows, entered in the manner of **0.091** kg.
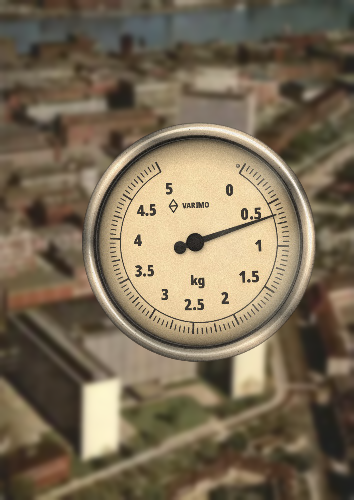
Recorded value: **0.65** kg
